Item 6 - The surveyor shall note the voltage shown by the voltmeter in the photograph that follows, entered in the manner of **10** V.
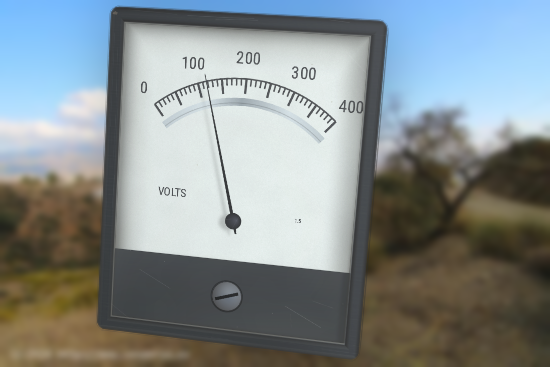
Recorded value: **120** V
